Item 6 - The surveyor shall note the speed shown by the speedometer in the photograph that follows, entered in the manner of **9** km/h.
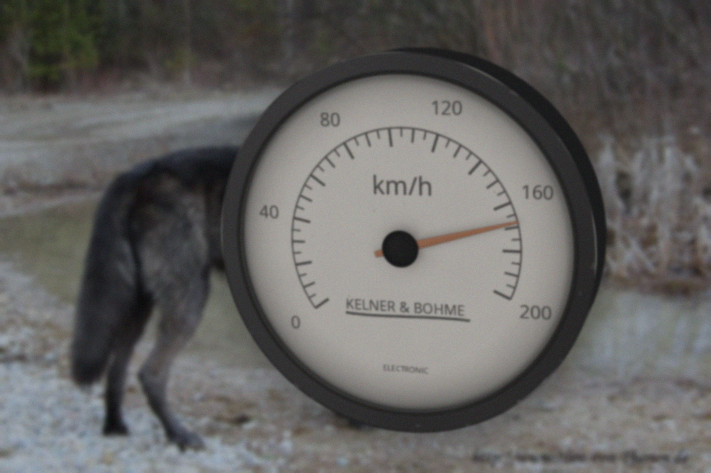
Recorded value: **167.5** km/h
